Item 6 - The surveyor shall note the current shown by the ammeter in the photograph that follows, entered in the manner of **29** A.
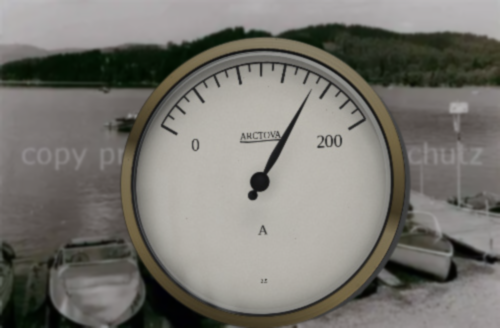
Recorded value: **150** A
